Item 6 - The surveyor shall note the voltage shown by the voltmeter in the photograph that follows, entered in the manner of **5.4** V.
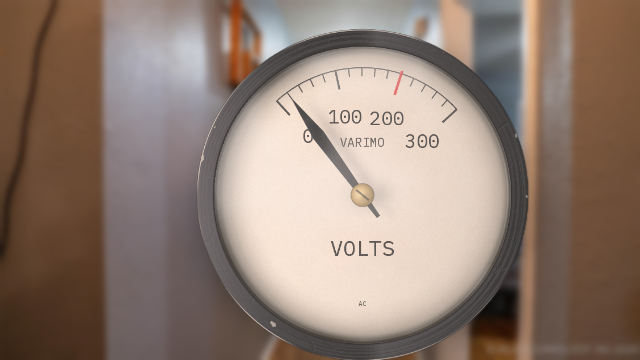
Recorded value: **20** V
